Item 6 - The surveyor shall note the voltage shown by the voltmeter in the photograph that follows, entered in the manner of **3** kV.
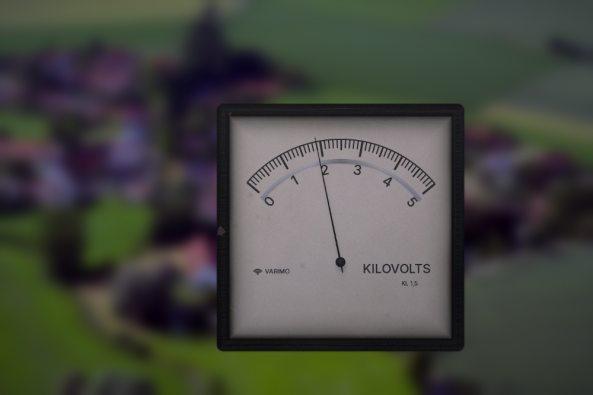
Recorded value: **1.9** kV
